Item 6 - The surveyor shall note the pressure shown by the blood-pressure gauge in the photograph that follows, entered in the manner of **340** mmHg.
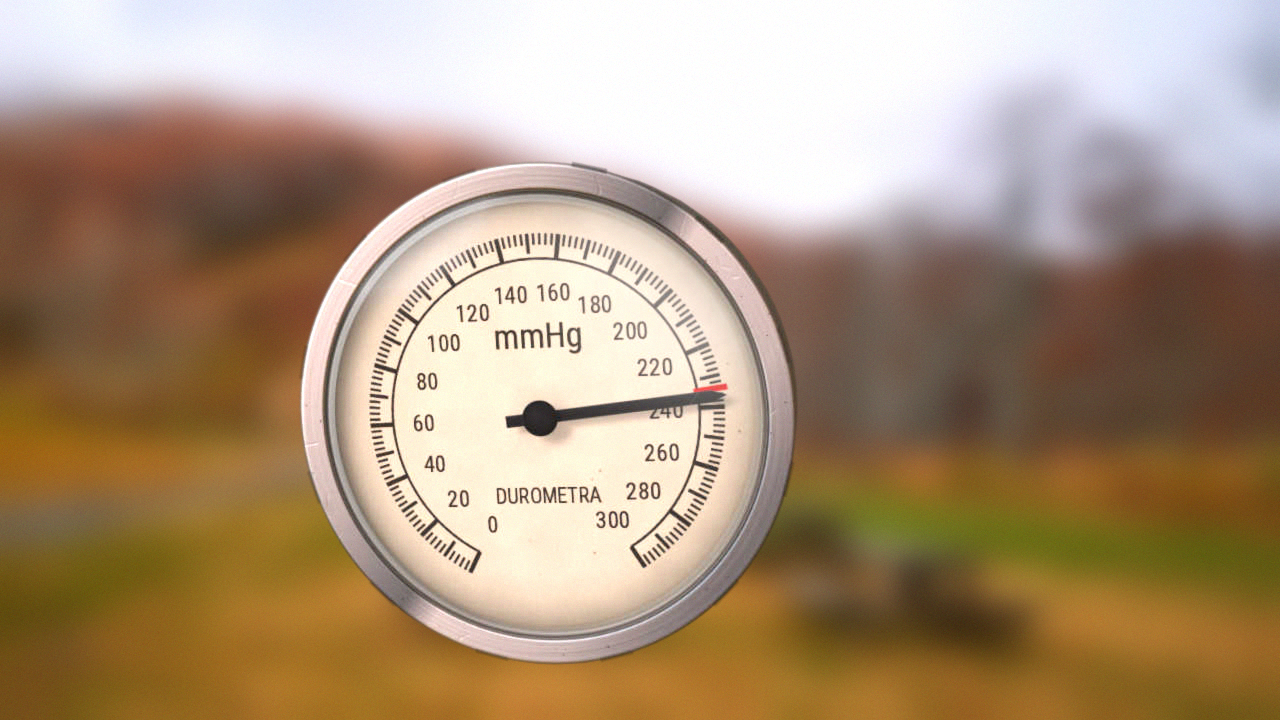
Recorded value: **236** mmHg
